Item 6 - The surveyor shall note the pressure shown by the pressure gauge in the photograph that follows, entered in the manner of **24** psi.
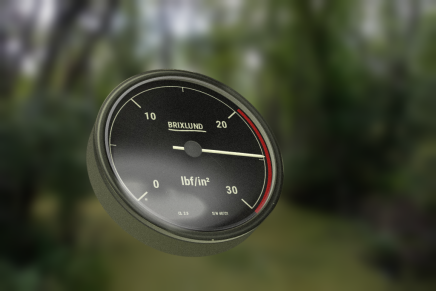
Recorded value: **25** psi
